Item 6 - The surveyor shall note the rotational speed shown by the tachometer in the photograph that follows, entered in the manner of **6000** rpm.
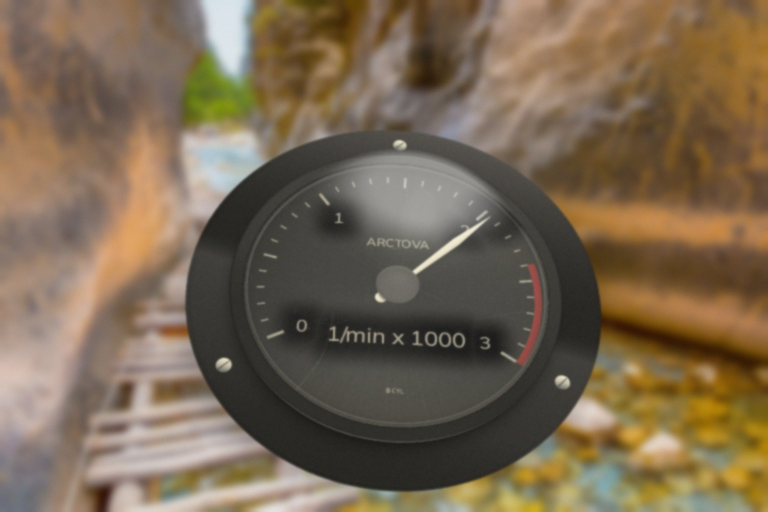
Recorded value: **2050** rpm
